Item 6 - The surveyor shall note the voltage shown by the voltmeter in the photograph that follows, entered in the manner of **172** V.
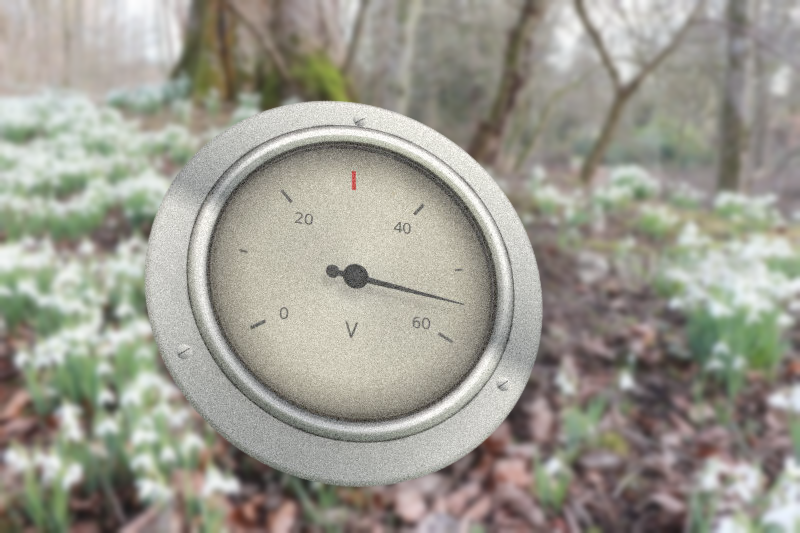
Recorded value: **55** V
